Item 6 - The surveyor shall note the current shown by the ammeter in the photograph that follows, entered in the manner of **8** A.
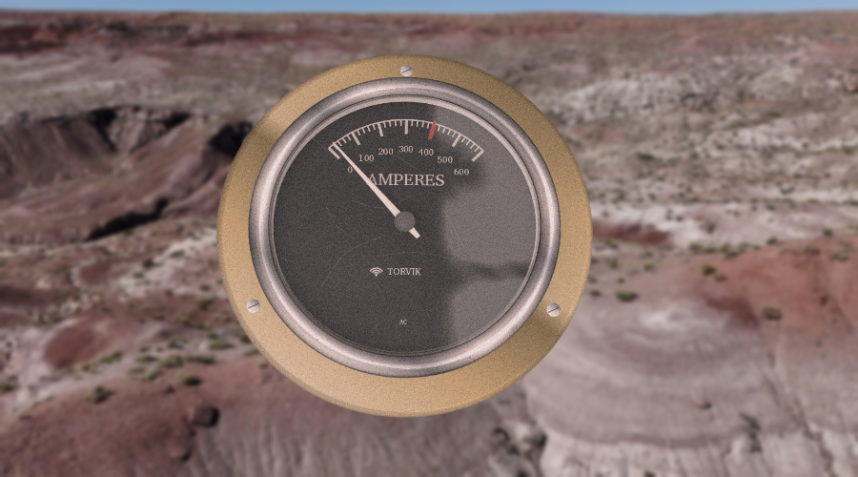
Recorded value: **20** A
